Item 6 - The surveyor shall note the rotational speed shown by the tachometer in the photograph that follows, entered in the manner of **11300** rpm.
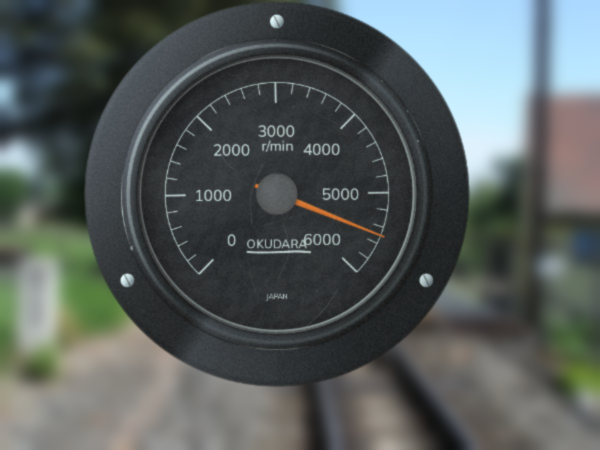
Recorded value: **5500** rpm
